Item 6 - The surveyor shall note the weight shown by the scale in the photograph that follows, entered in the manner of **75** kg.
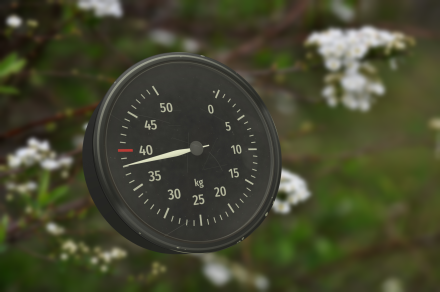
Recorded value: **38** kg
